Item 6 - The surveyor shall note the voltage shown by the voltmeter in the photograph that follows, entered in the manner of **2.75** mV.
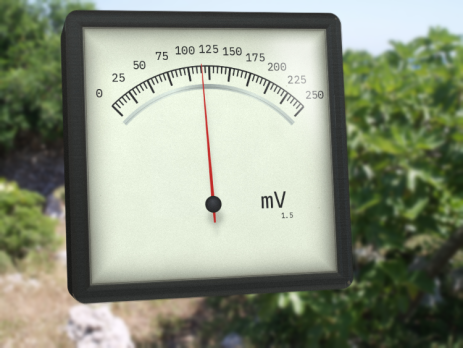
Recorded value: **115** mV
